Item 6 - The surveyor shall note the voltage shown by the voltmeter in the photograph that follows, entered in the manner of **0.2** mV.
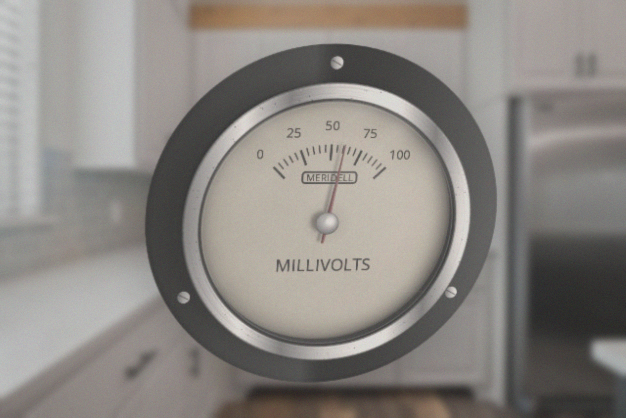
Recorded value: **60** mV
